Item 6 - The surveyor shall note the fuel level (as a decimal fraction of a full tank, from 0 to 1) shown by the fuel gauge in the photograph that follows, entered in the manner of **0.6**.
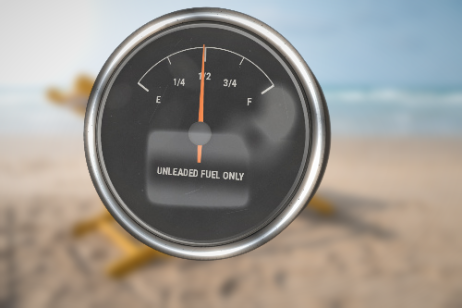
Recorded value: **0.5**
